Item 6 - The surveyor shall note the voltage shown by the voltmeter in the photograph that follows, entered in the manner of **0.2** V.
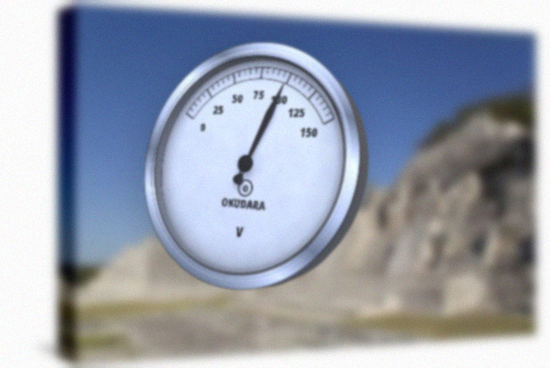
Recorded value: **100** V
